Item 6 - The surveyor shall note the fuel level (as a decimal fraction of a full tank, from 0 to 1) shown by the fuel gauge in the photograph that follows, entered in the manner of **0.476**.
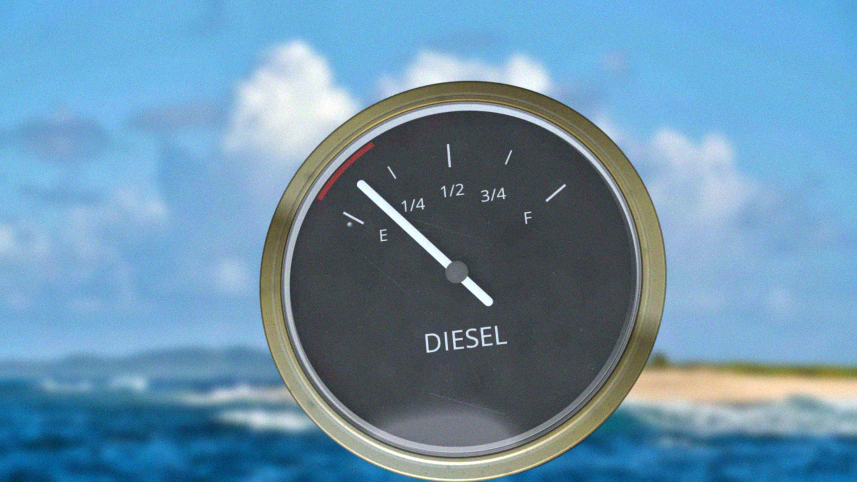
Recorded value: **0.125**
